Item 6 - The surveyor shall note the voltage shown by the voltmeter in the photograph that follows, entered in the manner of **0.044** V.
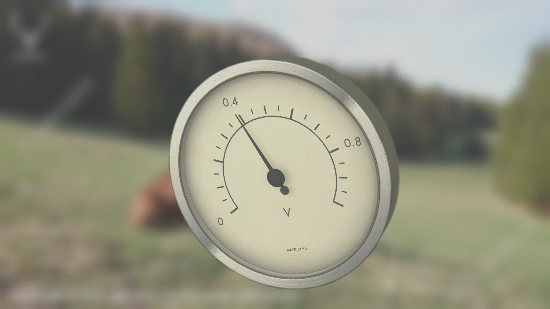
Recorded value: **0.4** V
